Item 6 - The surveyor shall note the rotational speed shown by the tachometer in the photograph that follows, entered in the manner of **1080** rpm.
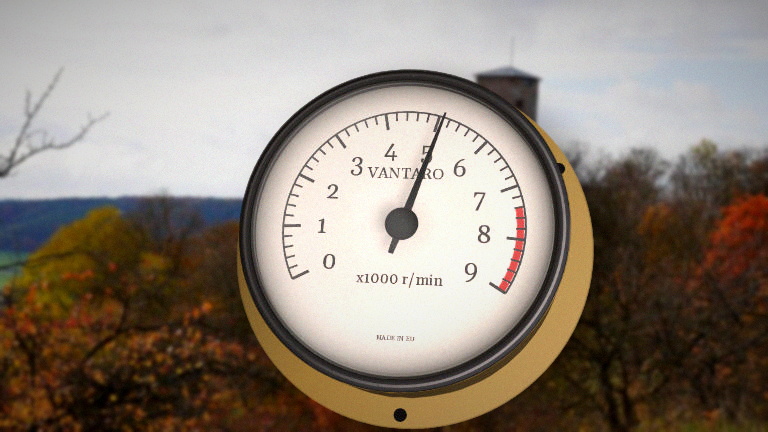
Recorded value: **5100** rpm
